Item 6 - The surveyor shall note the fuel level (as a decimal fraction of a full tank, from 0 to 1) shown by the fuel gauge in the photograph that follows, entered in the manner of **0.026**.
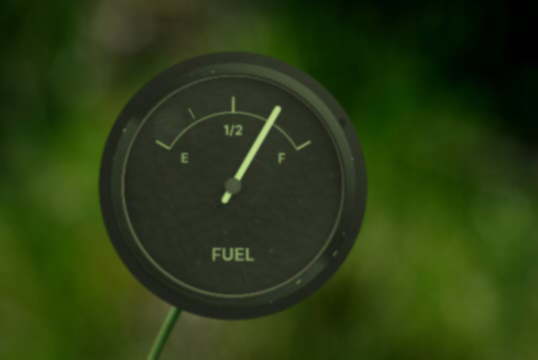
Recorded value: **0.75**
